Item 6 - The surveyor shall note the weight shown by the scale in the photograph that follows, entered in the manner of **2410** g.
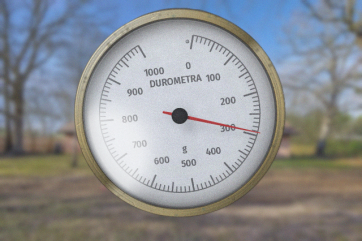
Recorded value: **290** g
